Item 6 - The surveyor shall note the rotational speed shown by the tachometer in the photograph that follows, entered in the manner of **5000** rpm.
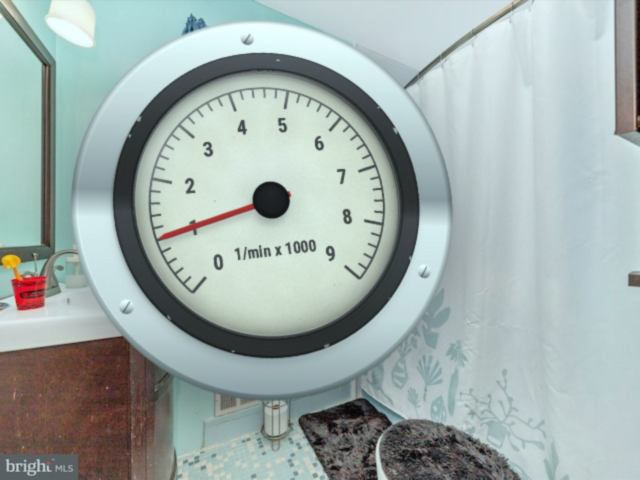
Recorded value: **1000** rpm
